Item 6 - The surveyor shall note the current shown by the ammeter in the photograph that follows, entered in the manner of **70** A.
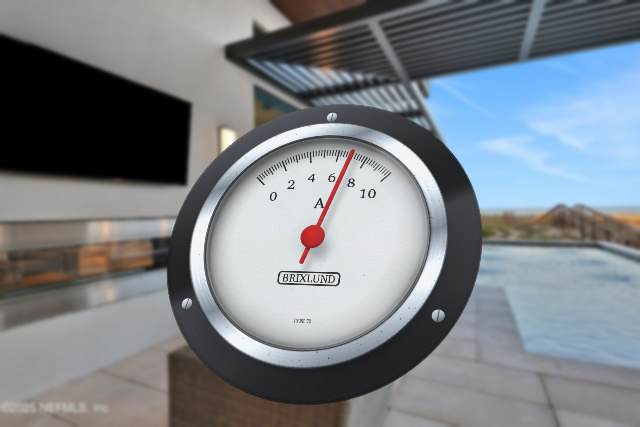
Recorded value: **7** A
